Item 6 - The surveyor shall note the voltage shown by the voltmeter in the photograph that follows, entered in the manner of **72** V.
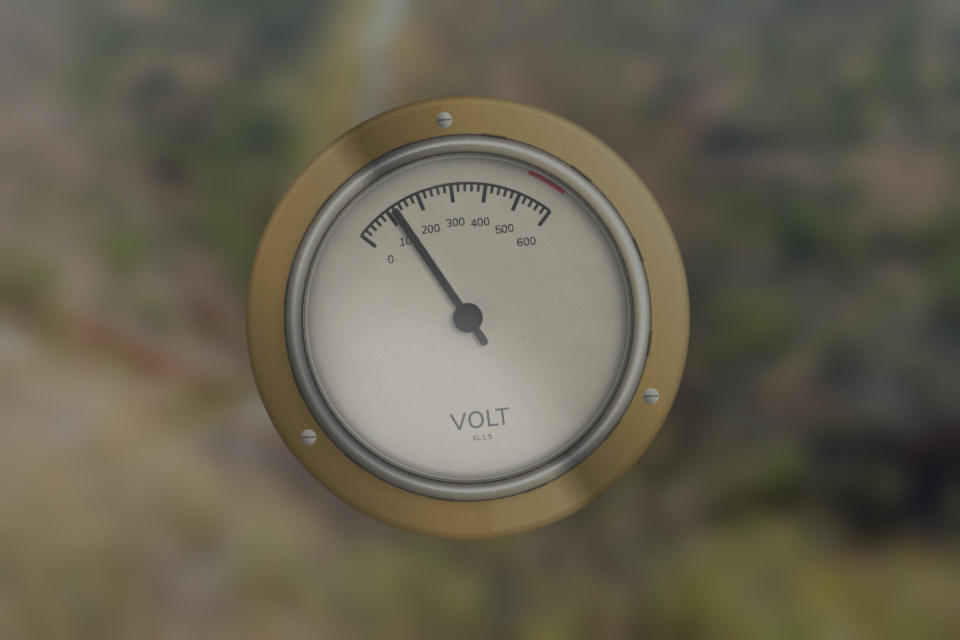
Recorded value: **120** V
